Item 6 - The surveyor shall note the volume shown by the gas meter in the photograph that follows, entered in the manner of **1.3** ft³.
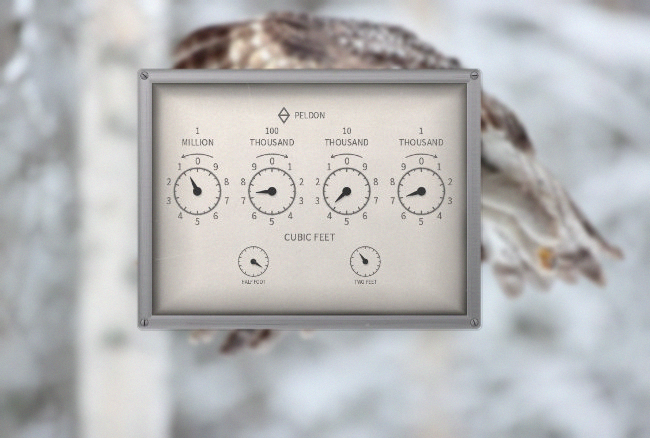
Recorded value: **73700** ft³
